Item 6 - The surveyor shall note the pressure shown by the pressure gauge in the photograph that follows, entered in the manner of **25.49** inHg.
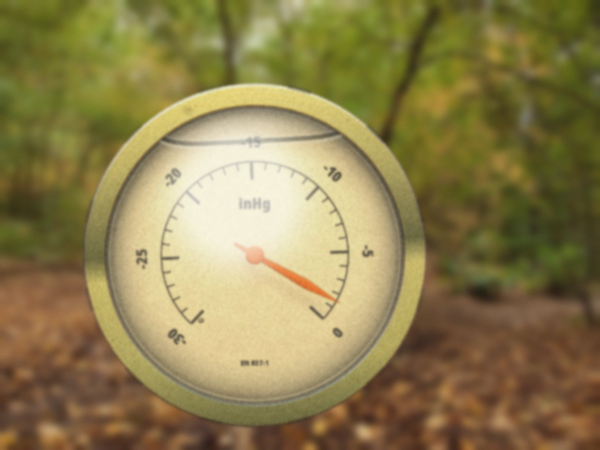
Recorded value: **-1.5** inHg
